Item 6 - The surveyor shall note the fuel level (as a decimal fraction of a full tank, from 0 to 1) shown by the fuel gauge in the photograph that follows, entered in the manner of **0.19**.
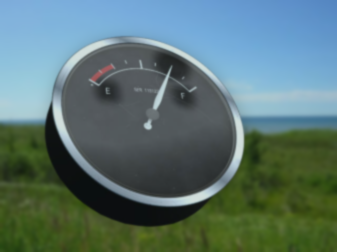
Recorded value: **0.75**
